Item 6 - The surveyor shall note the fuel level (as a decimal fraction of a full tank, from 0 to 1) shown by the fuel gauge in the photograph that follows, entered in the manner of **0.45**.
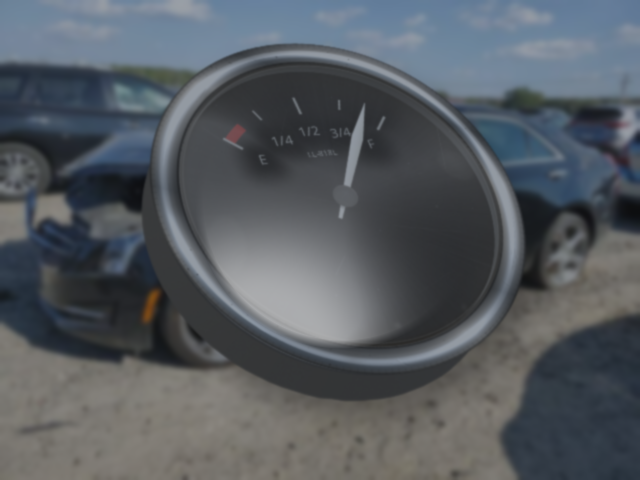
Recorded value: **0.875**
